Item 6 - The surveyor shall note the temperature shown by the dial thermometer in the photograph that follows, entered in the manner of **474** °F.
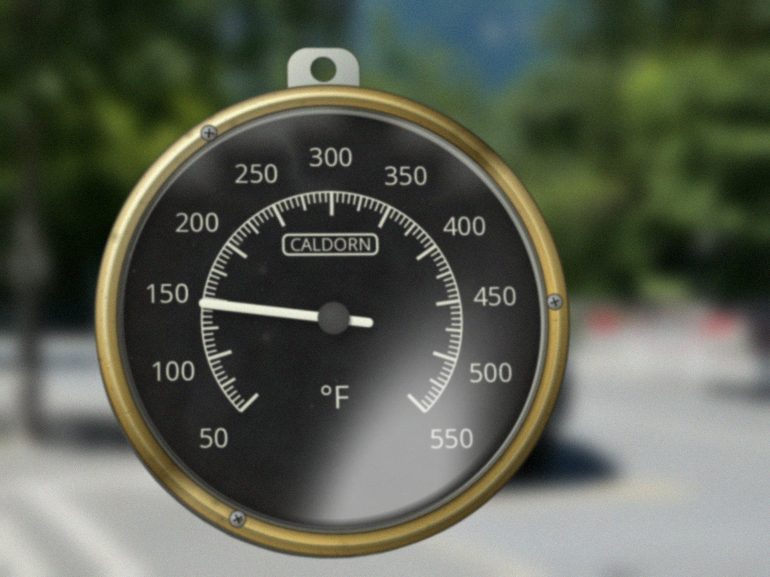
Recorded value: **145** °F
